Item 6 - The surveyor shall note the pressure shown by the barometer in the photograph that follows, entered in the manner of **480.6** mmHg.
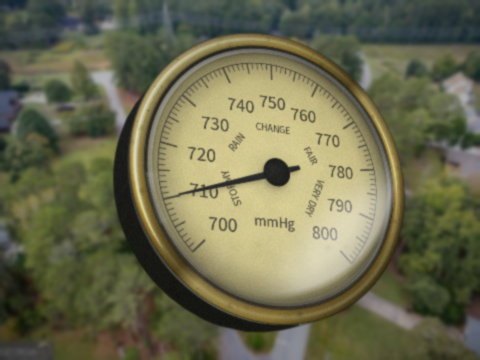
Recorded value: **710** mmHg
